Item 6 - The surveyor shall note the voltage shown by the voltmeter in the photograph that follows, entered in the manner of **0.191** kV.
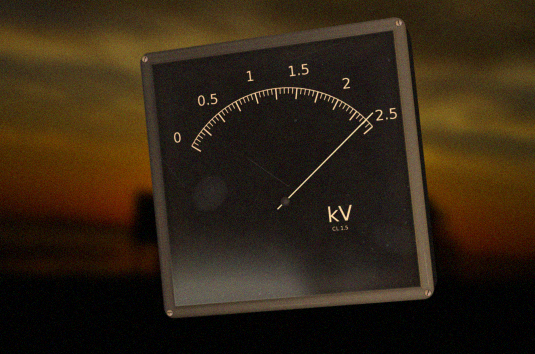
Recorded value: **2.4** kV
